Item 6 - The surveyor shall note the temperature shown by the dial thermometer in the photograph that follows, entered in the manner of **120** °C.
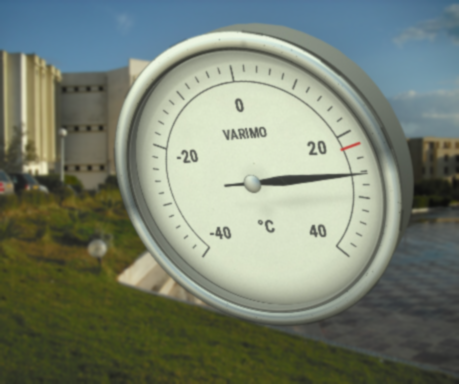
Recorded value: **26** °C
